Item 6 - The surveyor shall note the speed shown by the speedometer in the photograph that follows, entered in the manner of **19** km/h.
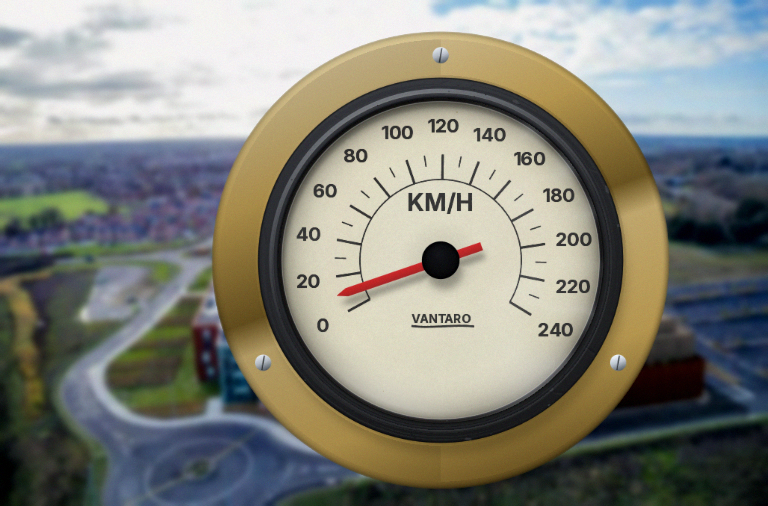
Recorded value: **10** km/h
